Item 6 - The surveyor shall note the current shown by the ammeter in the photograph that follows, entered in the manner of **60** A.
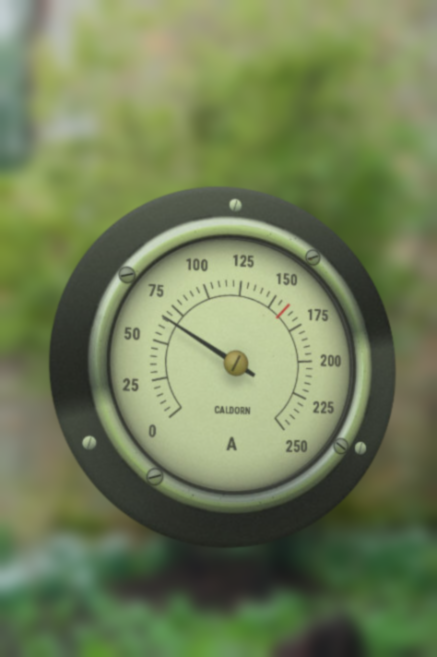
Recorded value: **65** A
